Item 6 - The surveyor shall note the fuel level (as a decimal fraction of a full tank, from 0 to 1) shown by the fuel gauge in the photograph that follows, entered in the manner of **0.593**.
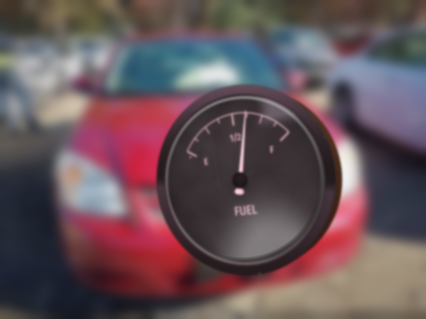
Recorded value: **0.625**
